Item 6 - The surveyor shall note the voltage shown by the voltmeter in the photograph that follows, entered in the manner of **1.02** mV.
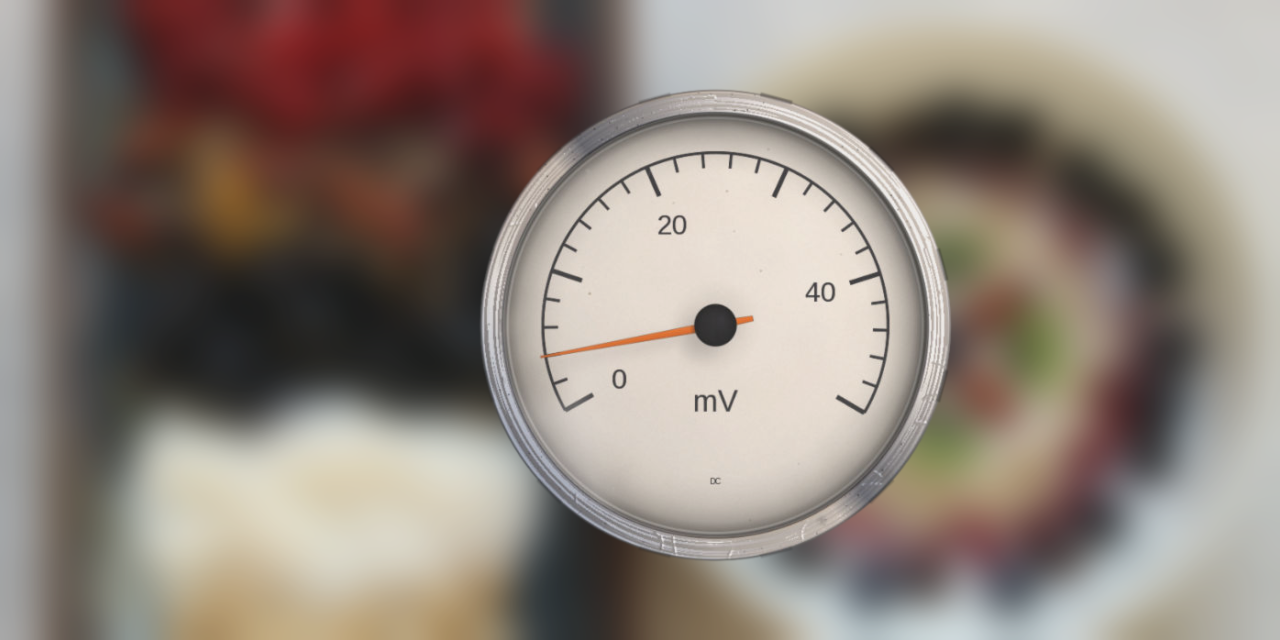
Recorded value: **4** mV
